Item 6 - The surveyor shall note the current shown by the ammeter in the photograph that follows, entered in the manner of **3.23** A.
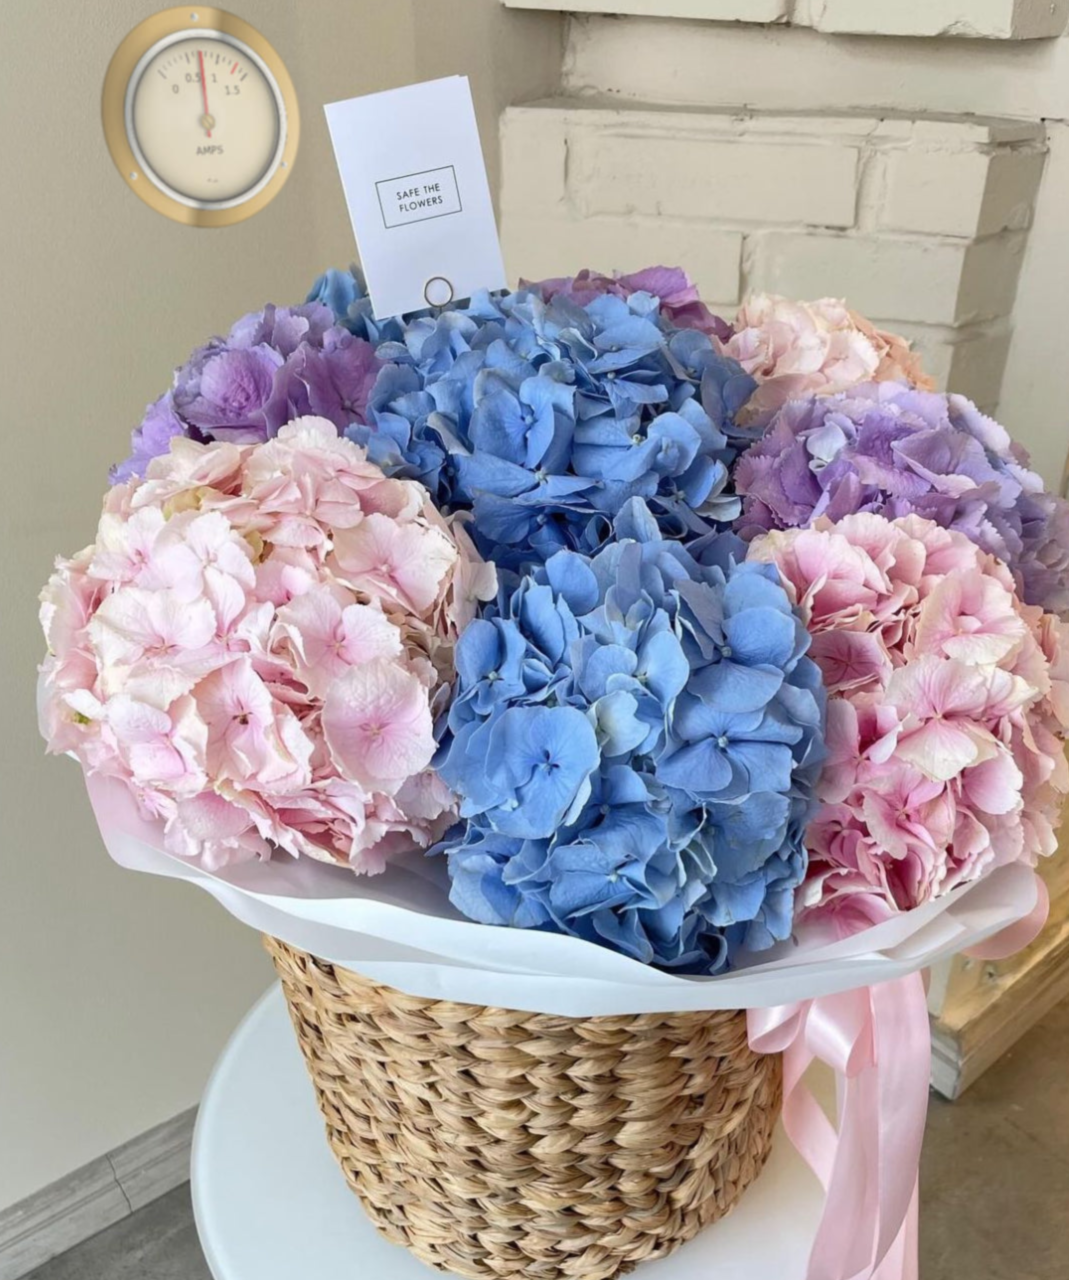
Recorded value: **0.7** A
